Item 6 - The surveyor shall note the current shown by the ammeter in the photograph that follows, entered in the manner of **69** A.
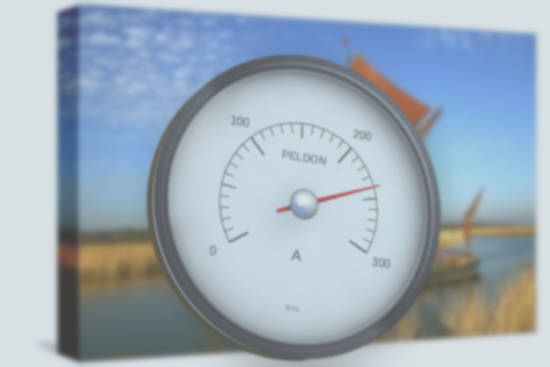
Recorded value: **240** A
